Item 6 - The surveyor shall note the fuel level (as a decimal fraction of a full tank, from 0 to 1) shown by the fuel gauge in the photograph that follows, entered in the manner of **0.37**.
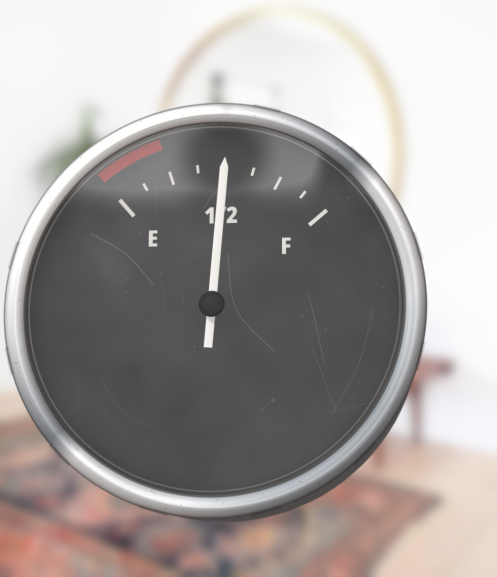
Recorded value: **0.5**
